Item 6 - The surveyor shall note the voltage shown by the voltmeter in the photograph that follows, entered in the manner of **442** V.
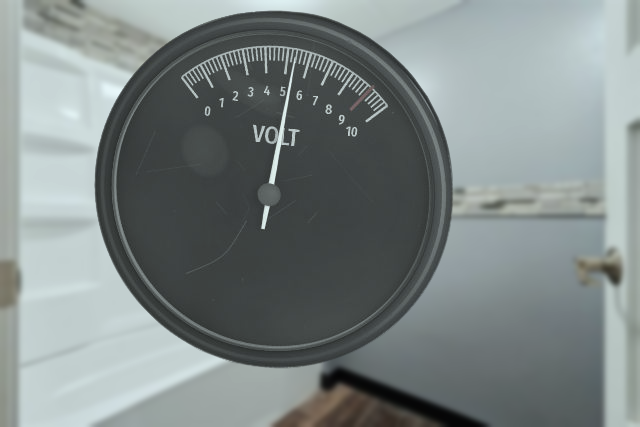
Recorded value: **5.4** V
